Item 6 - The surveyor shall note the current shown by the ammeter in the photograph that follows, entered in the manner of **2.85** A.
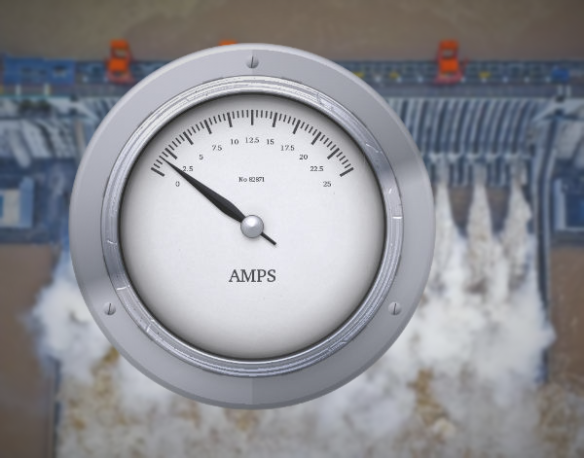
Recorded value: **1.5** A
